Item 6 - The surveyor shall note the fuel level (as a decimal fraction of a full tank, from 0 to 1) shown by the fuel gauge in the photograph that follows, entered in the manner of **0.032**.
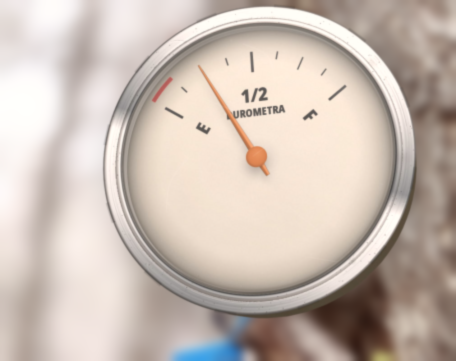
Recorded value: **0.25**
